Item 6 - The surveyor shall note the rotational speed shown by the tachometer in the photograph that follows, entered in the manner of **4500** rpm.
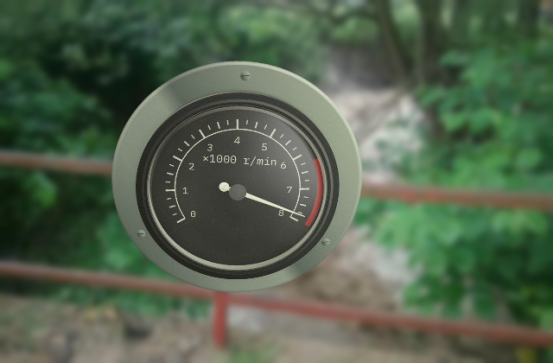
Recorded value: **7750** rpm
